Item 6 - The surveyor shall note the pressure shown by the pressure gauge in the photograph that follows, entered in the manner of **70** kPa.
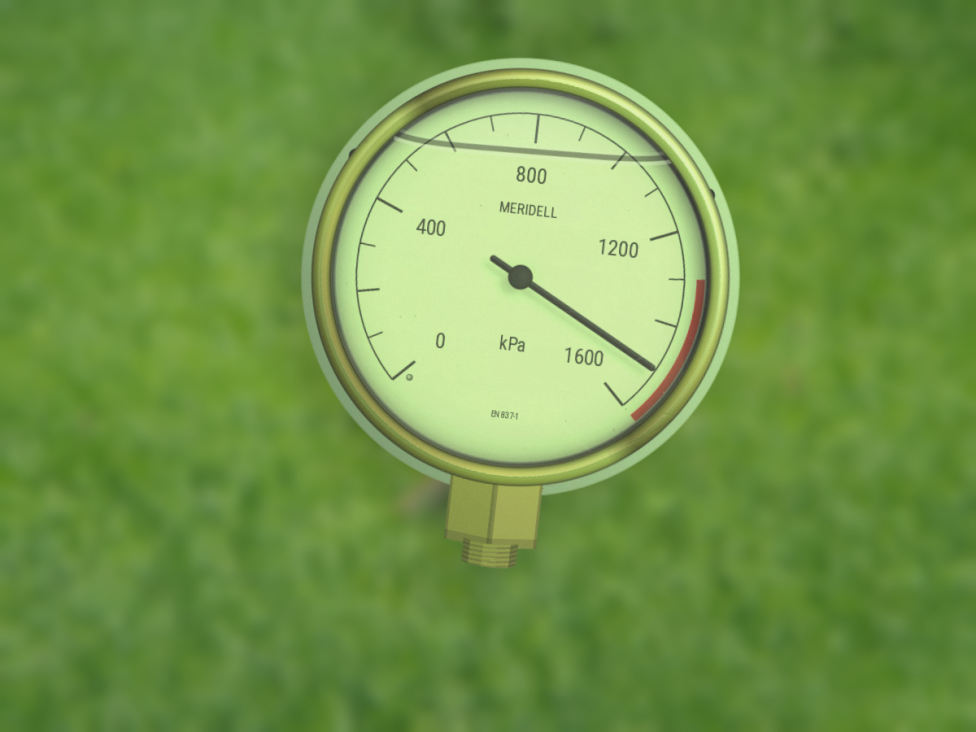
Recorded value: **1500** kPa
